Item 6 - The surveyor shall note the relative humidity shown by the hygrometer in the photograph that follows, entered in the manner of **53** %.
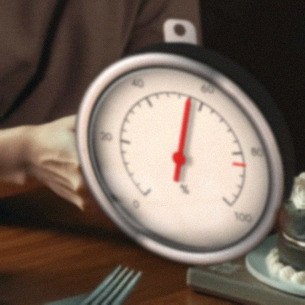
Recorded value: **56** %
